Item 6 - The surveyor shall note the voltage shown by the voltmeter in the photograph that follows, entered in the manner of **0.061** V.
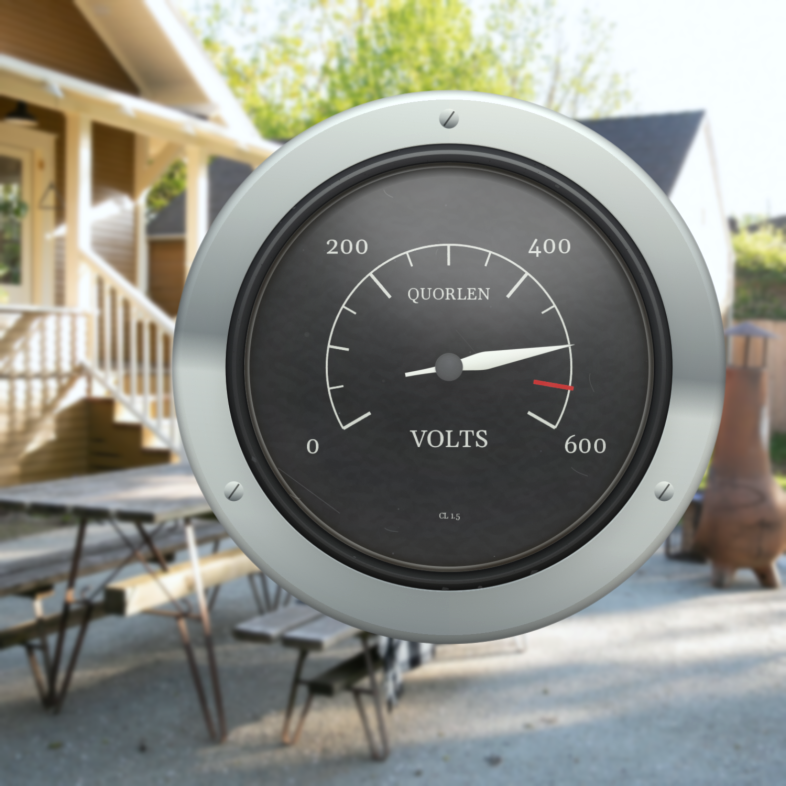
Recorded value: **500** V
